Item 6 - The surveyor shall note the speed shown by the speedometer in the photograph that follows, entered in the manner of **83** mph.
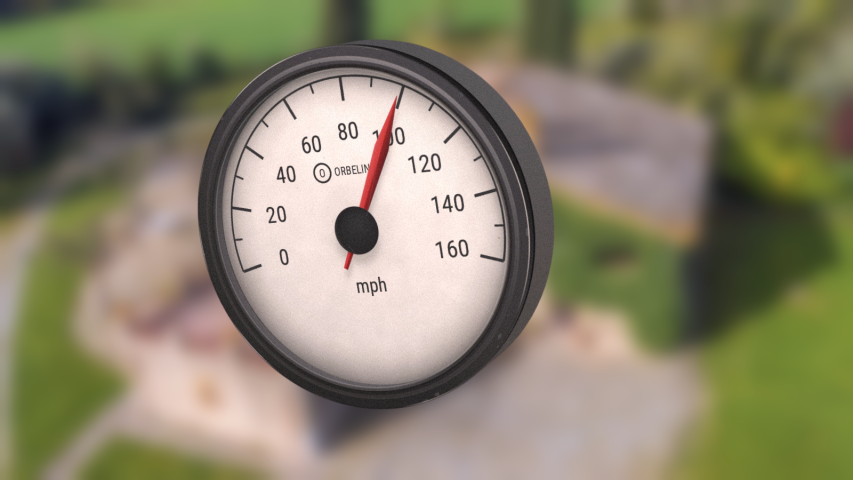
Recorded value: **100** mph
